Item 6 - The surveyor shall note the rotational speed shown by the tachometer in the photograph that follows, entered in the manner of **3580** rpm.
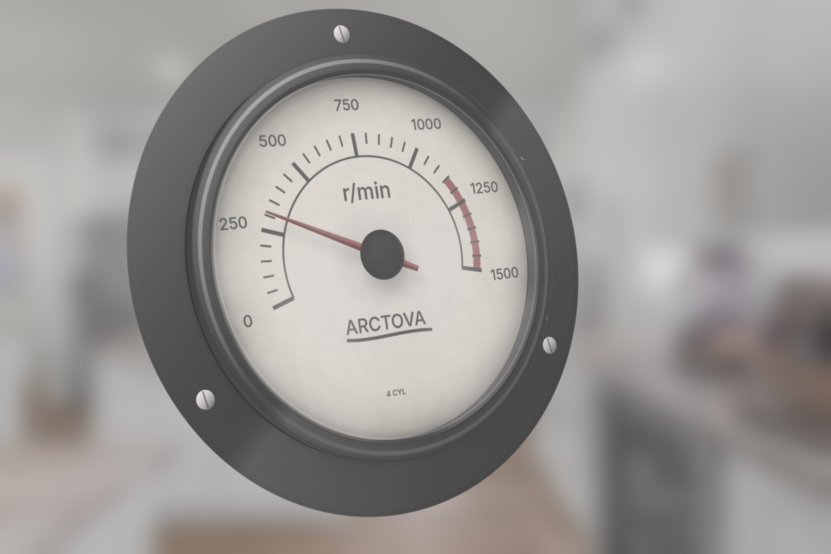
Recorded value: **300** rpm
